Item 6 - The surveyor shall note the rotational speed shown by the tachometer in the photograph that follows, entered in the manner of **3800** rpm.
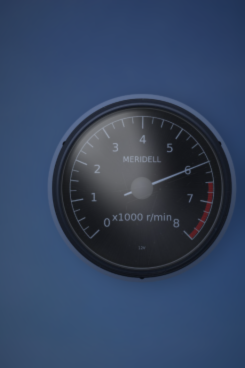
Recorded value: **6000** rpm
